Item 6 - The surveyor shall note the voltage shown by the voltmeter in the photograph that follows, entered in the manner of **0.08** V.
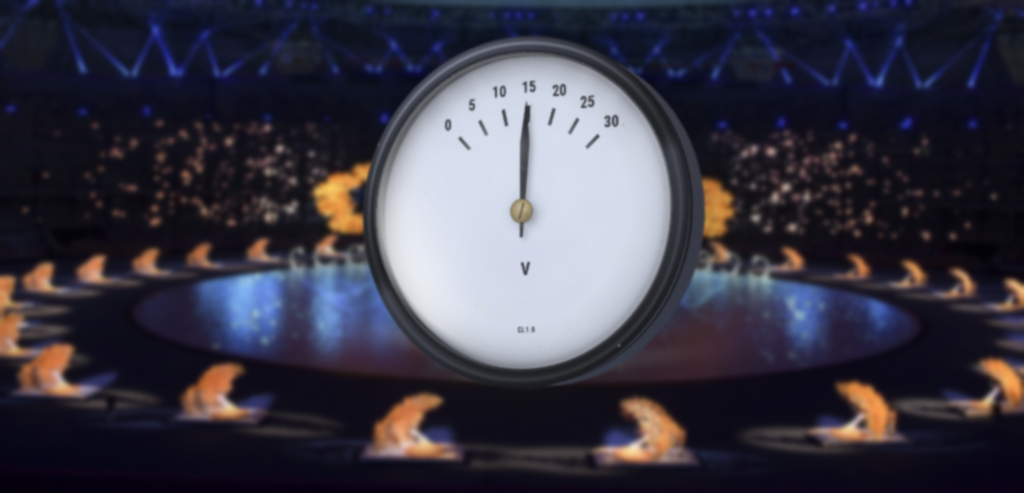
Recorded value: **15** V
